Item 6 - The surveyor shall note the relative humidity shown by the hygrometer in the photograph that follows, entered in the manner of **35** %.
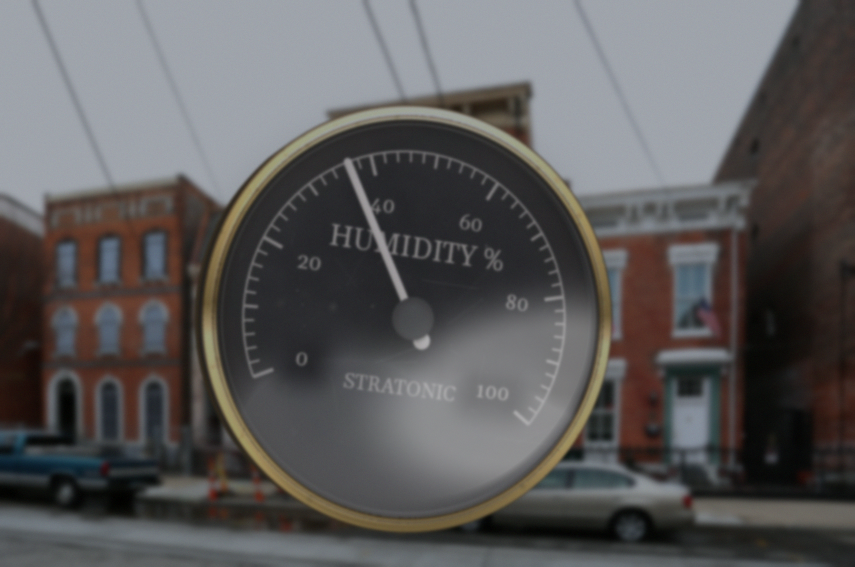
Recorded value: **36** %
